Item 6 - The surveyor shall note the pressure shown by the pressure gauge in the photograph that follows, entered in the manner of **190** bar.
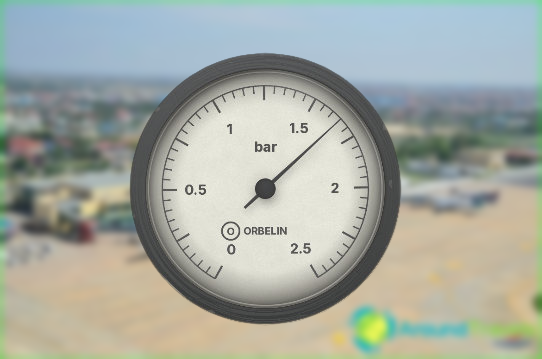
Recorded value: **1.65** bar
